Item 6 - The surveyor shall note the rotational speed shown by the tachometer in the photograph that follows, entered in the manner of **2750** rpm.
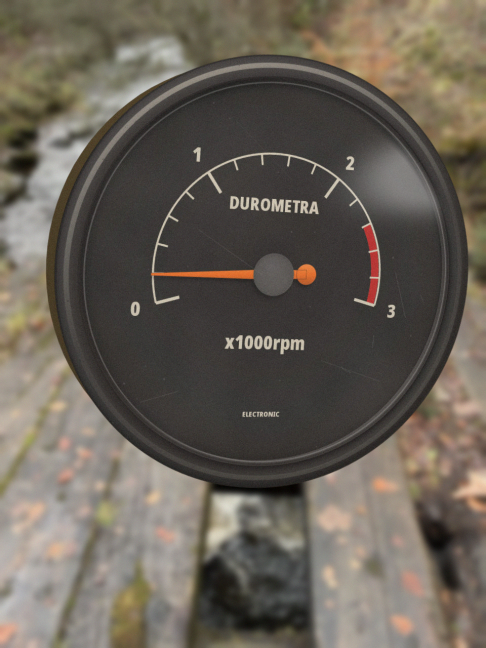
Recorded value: **200** rpm
